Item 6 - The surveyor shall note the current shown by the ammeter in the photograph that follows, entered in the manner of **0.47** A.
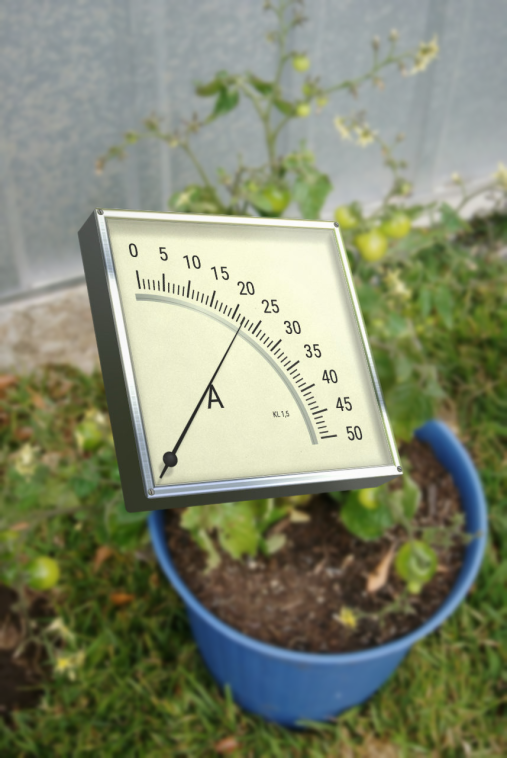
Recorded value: **22** A
